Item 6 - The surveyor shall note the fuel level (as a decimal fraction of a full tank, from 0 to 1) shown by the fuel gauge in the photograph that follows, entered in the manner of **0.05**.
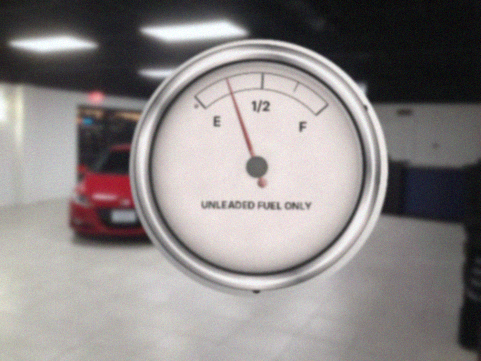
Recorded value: **0.25**
